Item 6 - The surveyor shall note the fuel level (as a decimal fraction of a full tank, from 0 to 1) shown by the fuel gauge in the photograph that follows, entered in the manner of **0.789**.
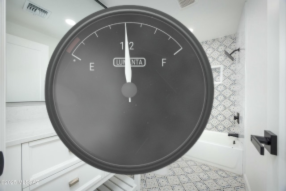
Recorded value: **0.5**
